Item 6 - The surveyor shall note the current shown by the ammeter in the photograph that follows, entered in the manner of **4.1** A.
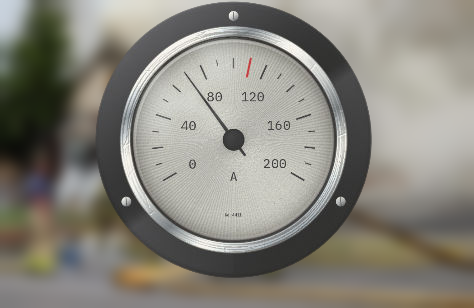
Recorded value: **70** A
